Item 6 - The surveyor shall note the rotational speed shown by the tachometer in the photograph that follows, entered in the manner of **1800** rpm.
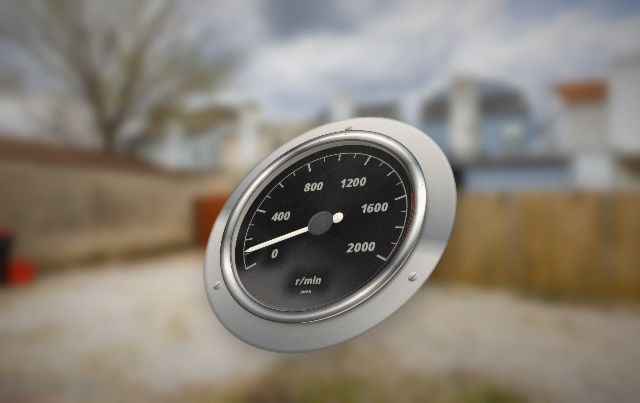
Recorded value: **100** rpm
